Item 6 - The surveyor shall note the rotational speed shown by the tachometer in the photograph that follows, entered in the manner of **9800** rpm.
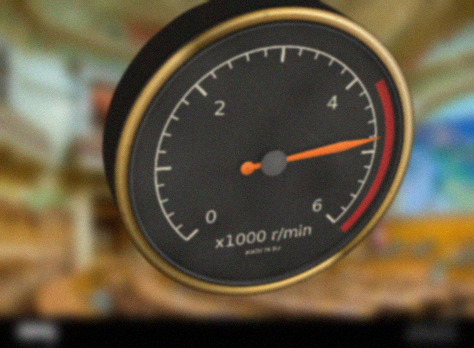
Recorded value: **4800** rpm
